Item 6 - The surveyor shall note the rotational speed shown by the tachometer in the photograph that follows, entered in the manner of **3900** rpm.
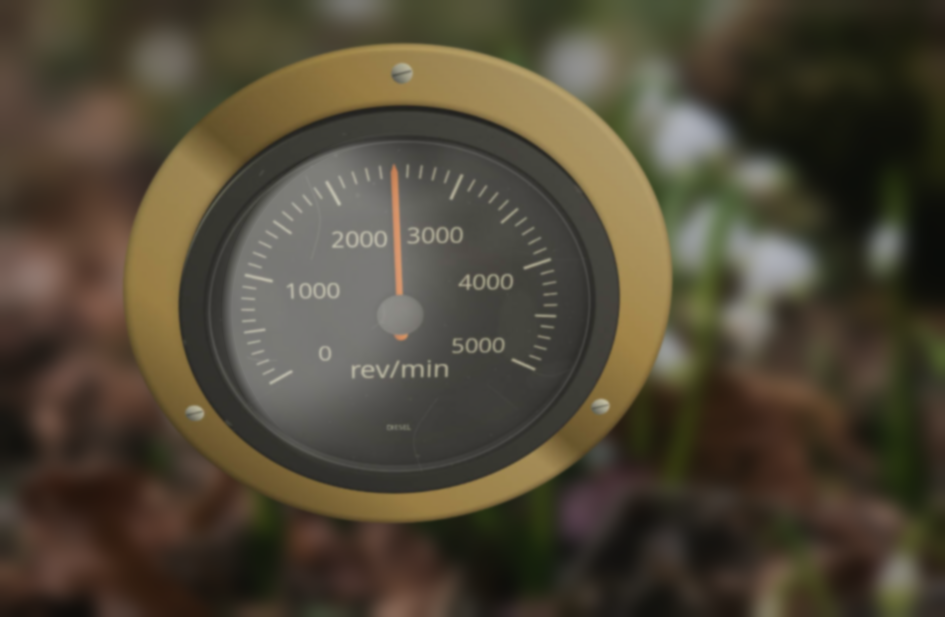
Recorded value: **2500** rpm
